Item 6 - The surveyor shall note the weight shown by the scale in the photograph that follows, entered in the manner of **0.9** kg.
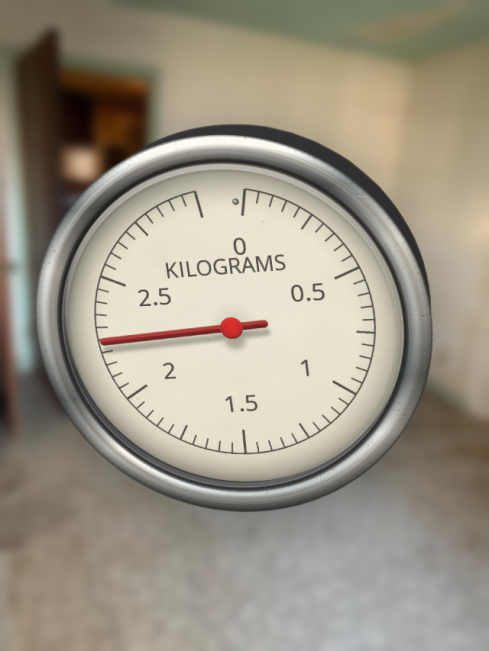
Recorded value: **2.25** kg
